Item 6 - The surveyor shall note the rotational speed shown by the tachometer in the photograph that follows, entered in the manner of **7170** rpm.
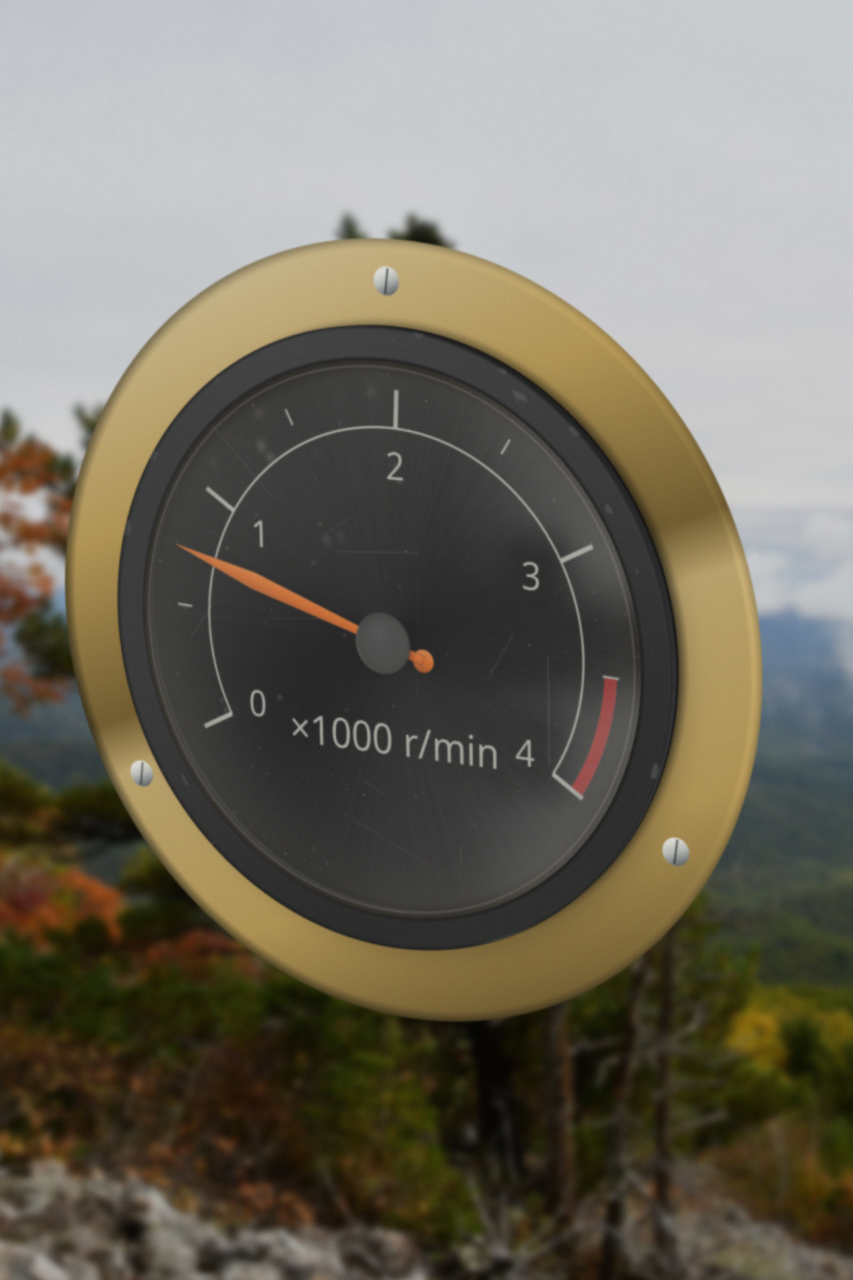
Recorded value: **750** rpm
